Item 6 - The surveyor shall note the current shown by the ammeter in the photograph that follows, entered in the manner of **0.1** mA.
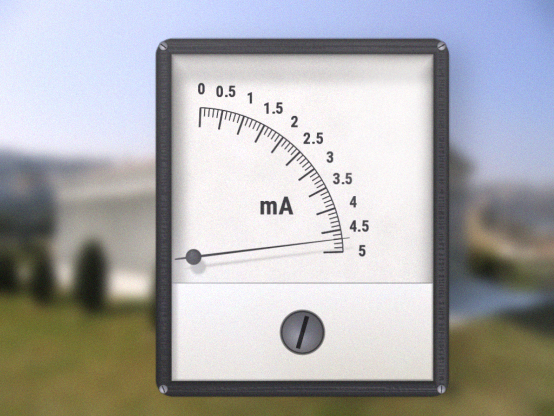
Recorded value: **4.7** mA
